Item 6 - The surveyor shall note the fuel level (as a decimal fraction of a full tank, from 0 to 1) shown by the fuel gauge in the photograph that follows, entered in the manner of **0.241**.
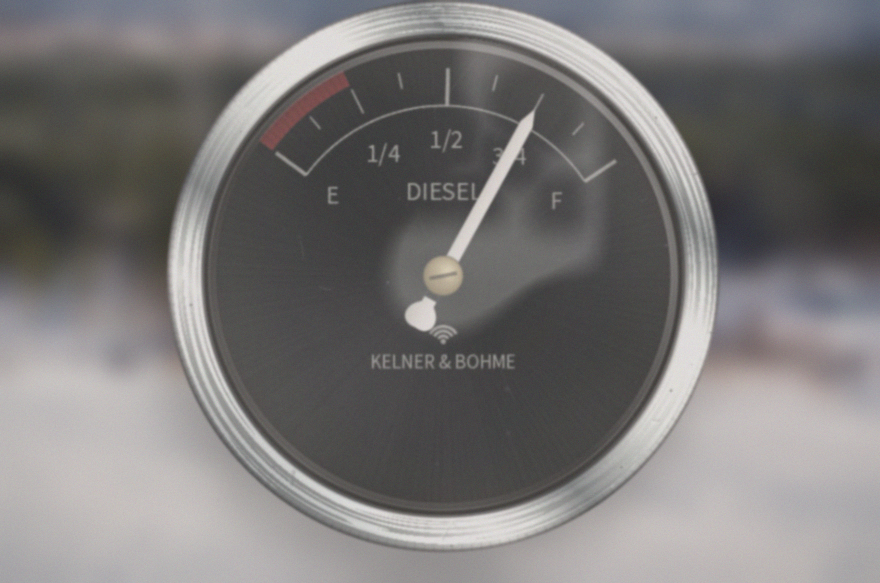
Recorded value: **0.75**
